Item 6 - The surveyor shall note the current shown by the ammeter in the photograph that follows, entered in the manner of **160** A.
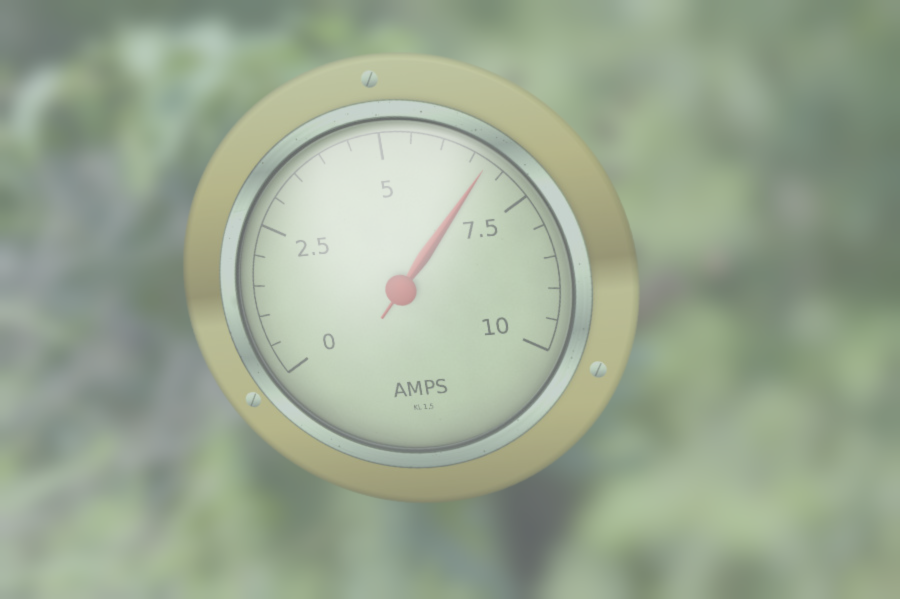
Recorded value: **6.75** A
